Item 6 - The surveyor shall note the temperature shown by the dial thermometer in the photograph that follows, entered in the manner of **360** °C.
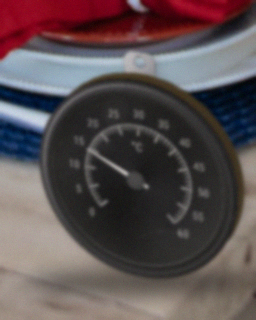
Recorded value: **15** °C
